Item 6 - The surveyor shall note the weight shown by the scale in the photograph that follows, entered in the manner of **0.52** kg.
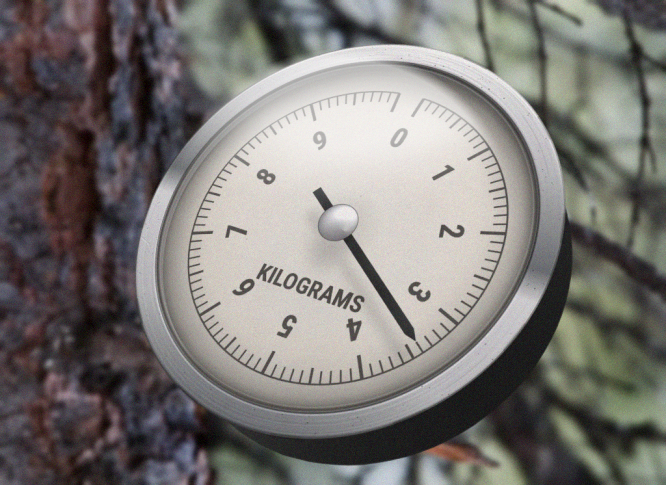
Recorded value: **3.4** kg
